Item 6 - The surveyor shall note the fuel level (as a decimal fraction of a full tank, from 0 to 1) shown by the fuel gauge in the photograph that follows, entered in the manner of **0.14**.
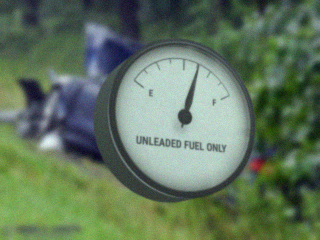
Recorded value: **0.625**
